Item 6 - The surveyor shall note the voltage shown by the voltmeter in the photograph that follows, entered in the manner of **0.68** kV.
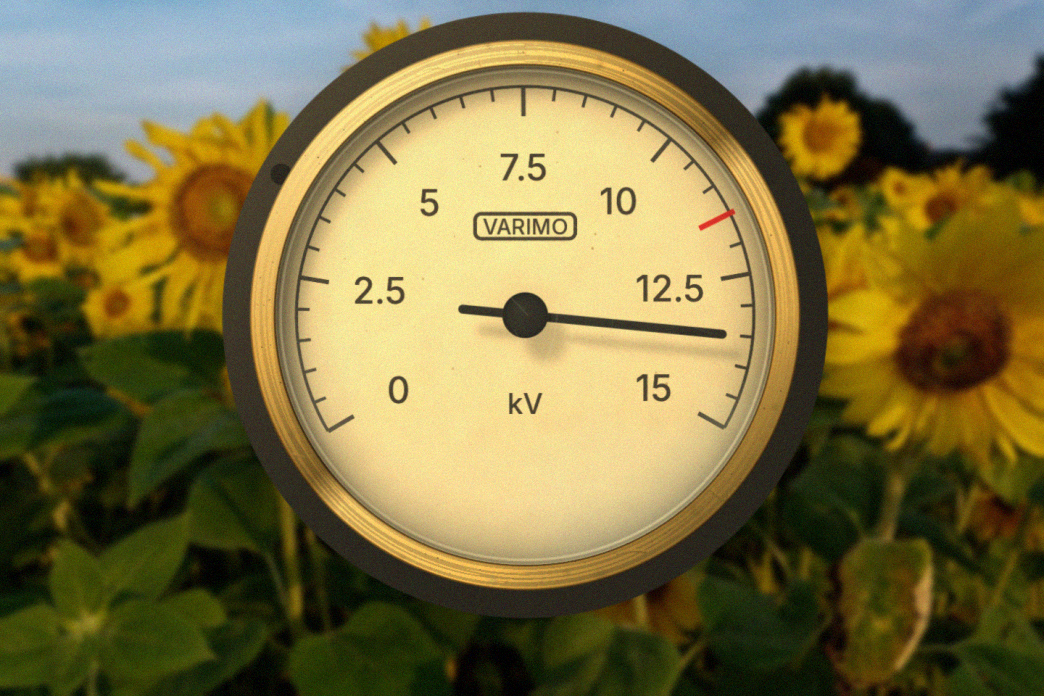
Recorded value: **13.5** kV
